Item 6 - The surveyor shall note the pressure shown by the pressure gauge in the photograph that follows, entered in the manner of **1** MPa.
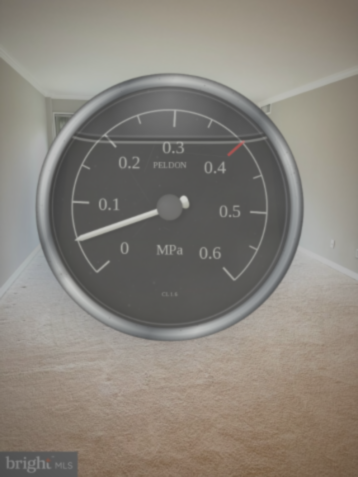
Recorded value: **0.05** MPa
